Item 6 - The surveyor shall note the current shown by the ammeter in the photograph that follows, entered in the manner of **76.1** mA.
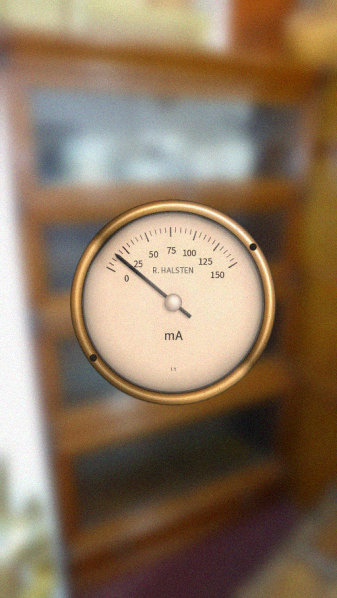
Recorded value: **15** mA
